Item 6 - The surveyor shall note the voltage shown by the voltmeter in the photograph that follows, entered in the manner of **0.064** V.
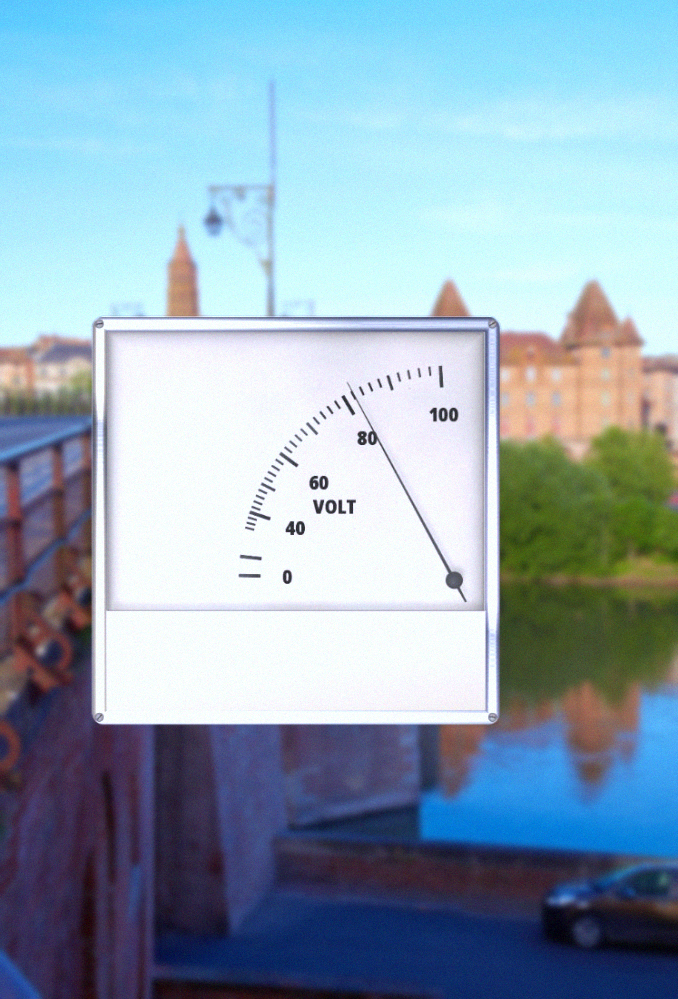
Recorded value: **82** V
